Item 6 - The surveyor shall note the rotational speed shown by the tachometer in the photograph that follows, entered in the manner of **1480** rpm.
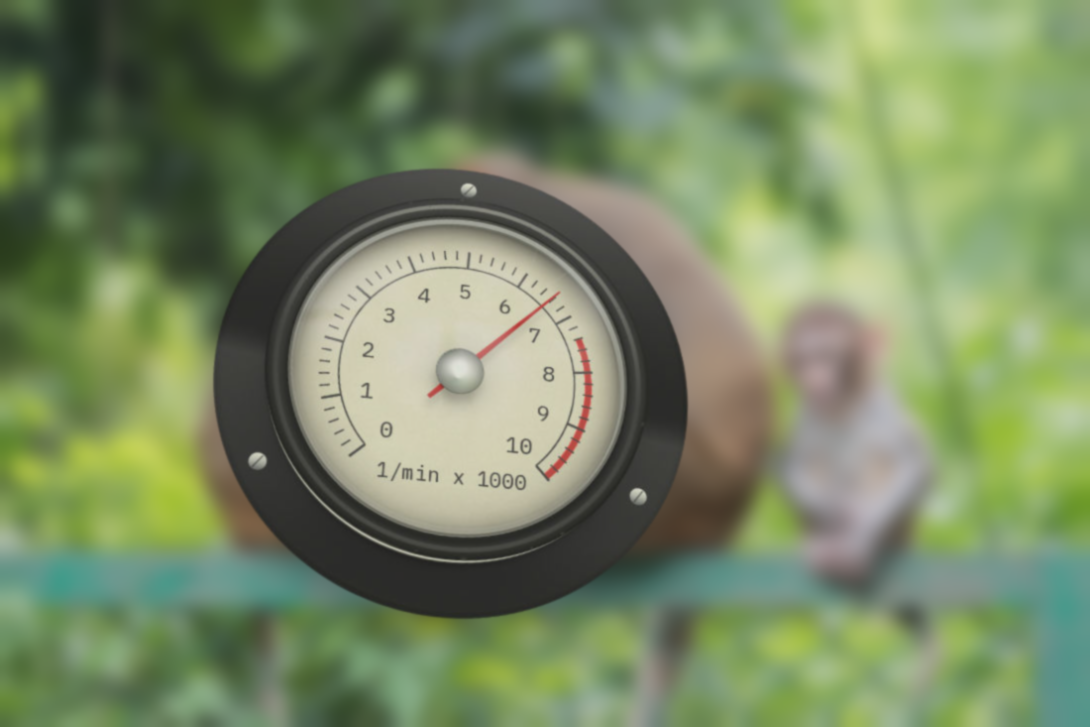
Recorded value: **6600** rpm
